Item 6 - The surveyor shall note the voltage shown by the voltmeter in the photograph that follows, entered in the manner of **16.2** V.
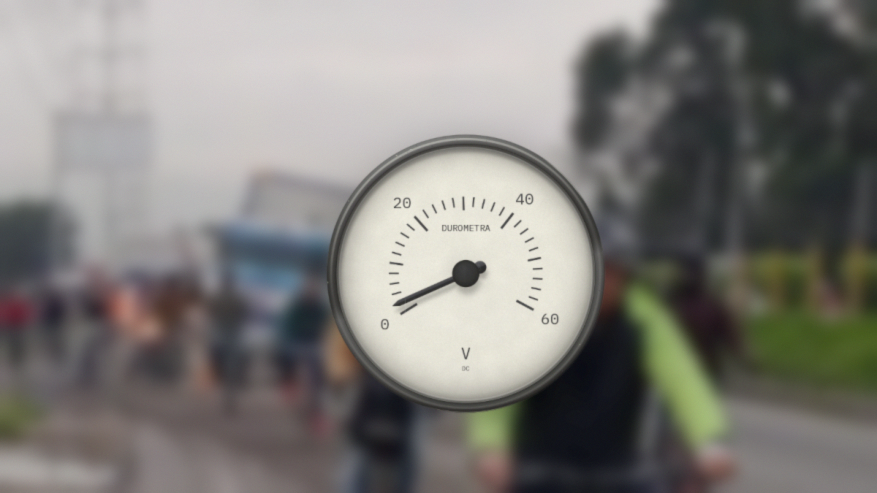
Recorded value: **2** V
